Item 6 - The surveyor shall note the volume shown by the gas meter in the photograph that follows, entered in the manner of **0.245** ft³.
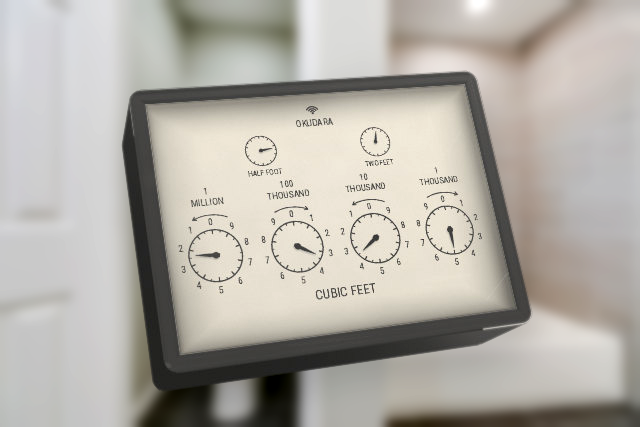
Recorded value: **233500** ft³
